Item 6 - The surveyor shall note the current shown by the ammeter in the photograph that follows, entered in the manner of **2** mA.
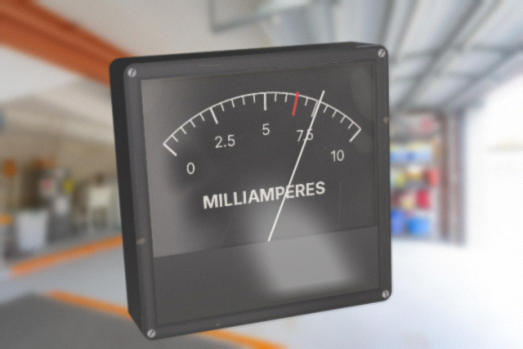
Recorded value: **7.5** mA
